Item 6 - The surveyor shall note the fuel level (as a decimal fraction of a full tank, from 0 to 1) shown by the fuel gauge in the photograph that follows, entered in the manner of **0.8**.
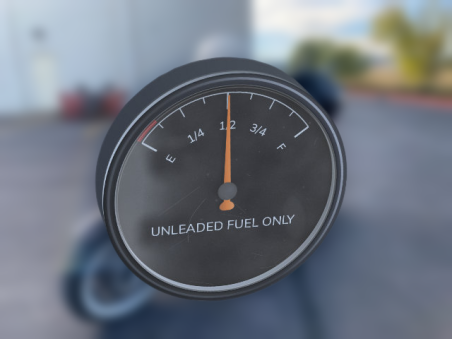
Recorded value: **0.5**
